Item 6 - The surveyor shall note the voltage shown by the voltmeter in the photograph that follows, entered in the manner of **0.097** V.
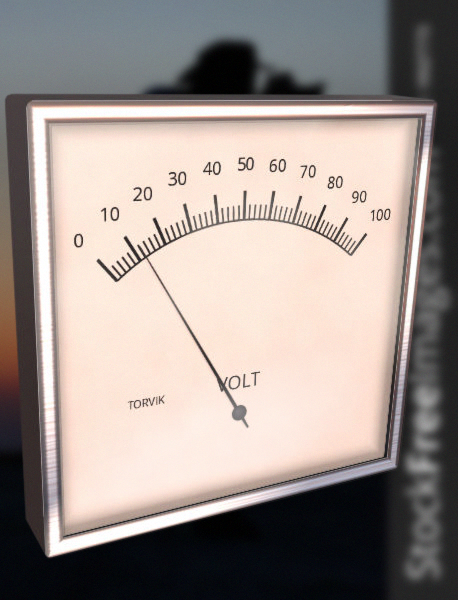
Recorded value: **12** V
